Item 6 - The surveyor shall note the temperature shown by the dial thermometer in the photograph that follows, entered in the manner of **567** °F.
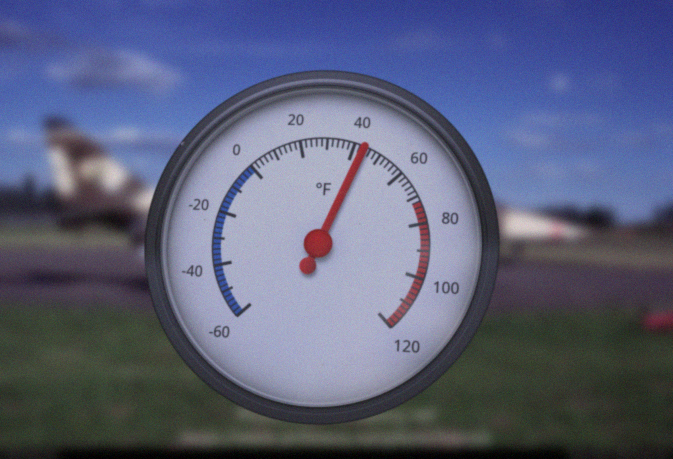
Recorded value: **44** °F
